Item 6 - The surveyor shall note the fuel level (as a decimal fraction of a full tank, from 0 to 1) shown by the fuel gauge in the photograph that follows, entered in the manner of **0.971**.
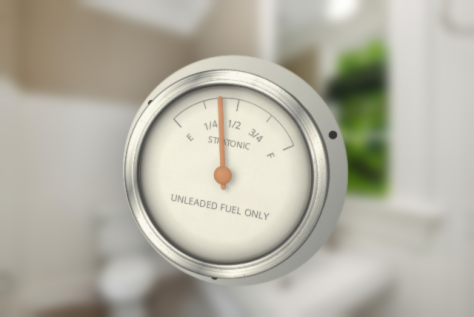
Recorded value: **0.375**
